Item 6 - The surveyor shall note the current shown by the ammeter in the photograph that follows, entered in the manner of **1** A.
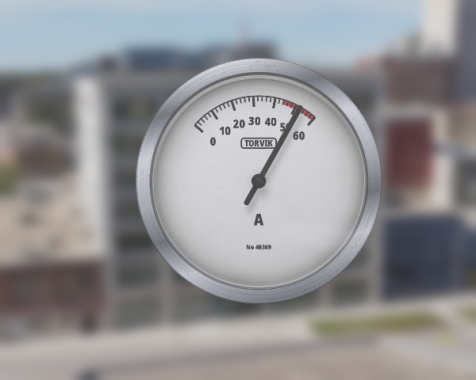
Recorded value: **52** A
